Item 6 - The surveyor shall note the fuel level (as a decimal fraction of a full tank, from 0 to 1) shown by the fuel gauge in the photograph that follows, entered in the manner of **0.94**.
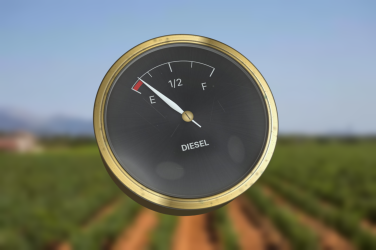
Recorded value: **0.125**
